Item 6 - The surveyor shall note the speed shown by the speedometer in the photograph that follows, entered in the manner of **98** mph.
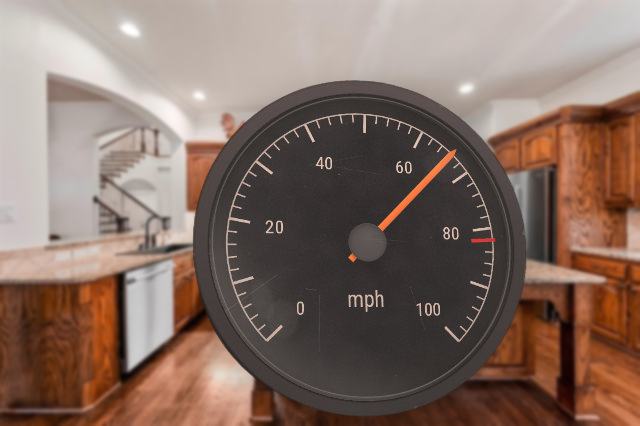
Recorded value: **66** mph
